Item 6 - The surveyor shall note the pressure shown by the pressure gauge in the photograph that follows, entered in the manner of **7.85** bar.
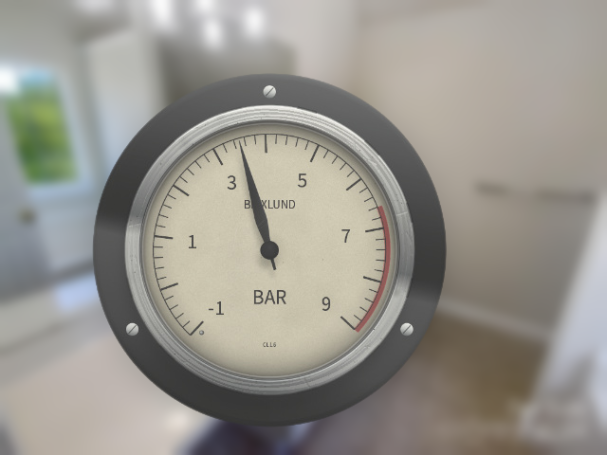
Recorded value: **3.5** bar
